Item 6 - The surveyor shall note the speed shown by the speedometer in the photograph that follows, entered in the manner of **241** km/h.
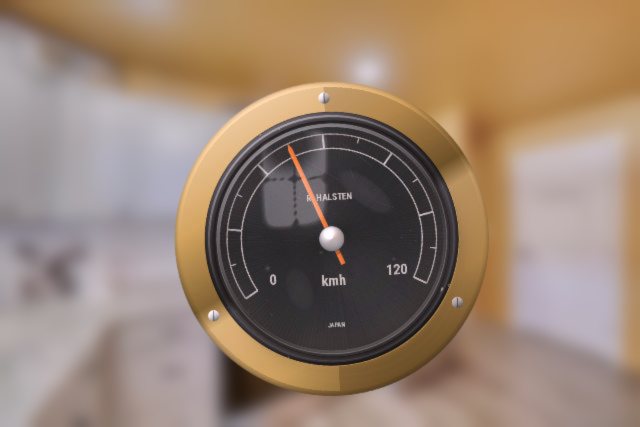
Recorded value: **50** km/h
